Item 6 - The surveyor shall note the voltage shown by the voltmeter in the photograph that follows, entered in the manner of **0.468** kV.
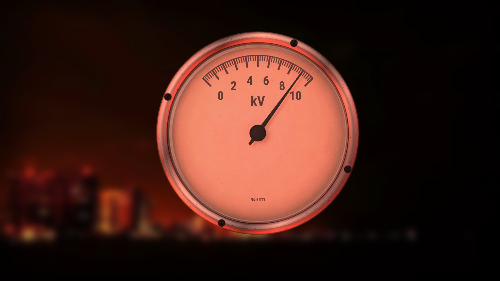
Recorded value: **9** kV
